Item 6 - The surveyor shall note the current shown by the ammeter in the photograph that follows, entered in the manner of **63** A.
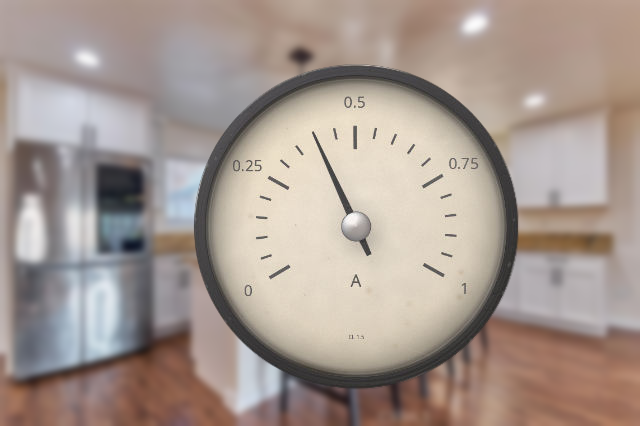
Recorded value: **0.4** A
